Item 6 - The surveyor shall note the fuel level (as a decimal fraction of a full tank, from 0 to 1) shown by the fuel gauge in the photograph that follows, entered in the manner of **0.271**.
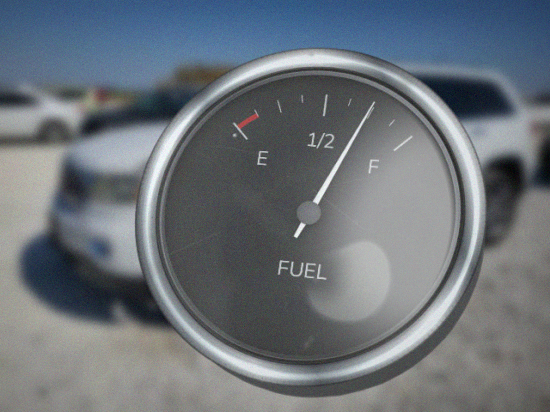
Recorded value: **0.75**
